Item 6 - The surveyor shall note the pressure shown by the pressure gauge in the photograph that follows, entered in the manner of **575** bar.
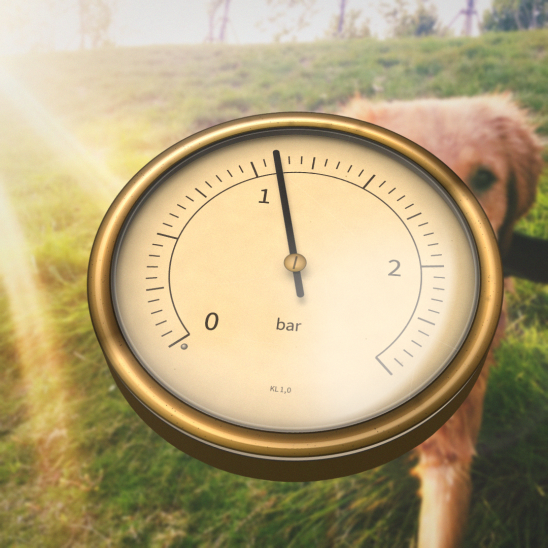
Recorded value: **1.1** bar
